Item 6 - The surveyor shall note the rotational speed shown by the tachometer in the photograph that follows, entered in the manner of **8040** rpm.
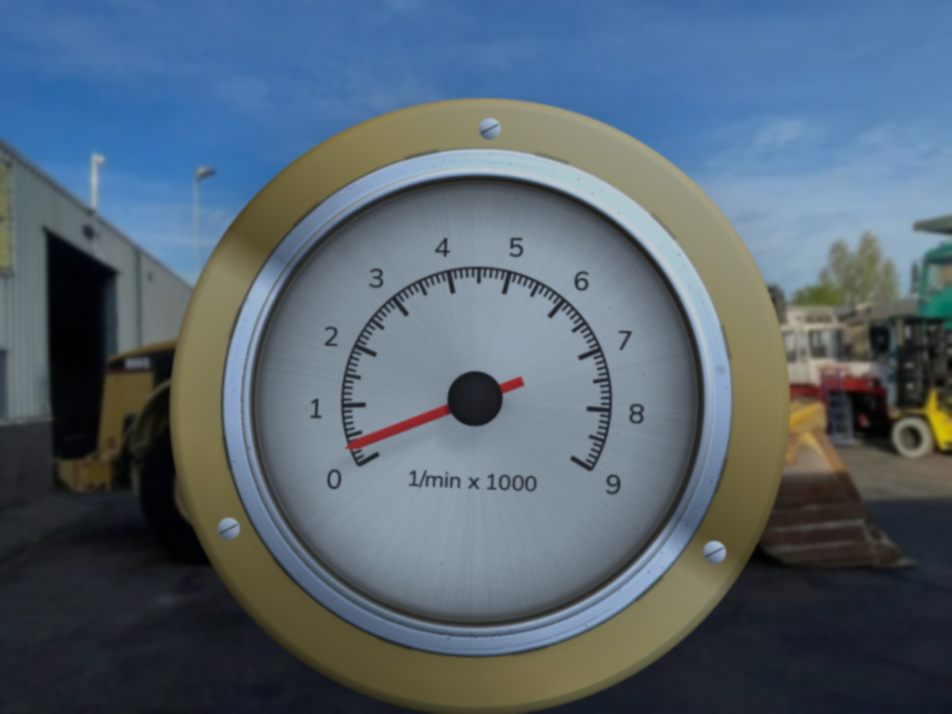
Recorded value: **300** rpm
